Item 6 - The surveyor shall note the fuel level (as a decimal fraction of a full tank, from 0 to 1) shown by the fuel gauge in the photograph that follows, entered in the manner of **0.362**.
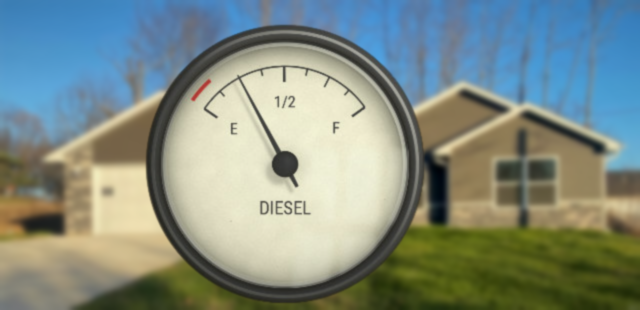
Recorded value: **0.25**
